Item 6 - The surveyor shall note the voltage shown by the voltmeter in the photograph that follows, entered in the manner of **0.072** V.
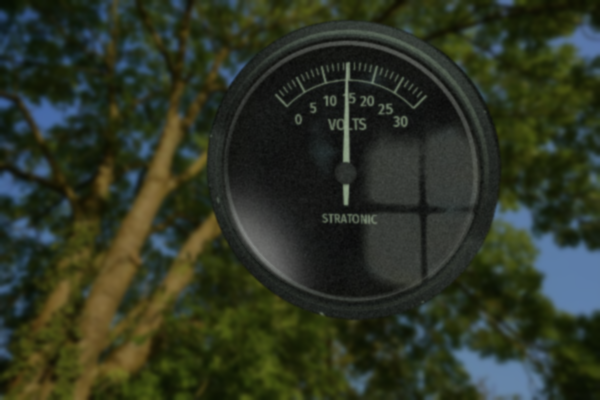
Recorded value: **15** V
